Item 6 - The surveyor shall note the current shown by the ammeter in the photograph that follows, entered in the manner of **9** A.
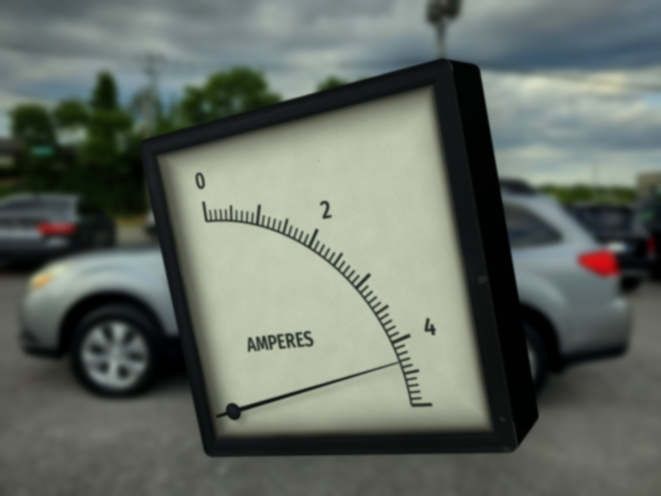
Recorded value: **4.3** A
